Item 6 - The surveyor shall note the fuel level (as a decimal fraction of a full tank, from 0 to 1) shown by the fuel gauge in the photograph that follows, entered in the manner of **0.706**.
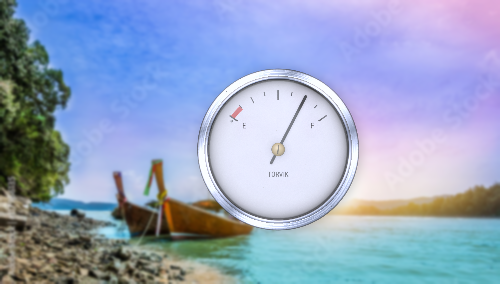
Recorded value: **0.75**
